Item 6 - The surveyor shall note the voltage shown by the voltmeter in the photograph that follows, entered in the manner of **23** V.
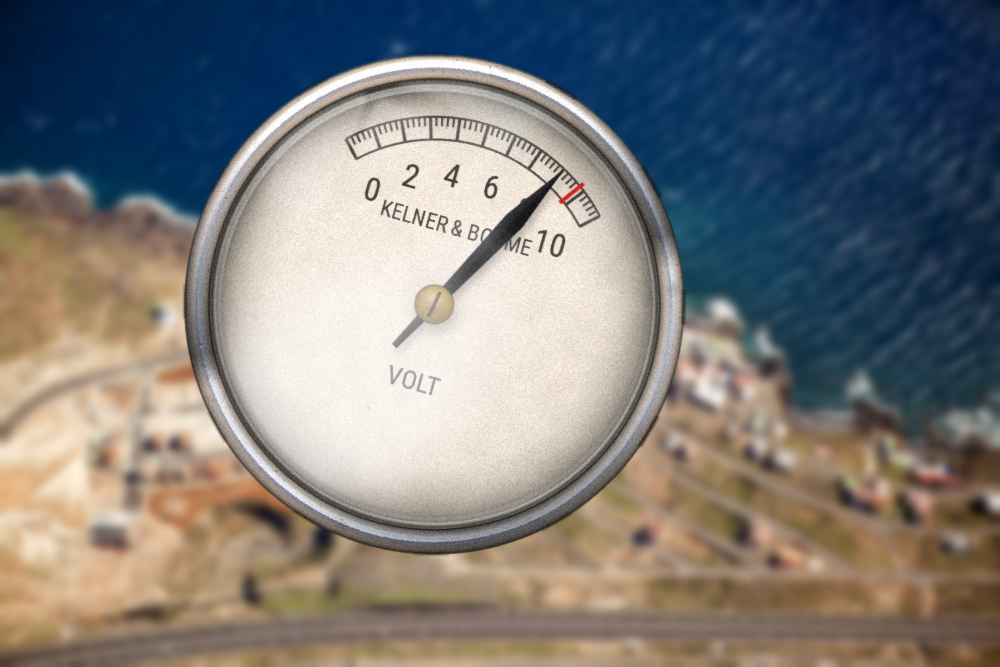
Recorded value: **8** V
